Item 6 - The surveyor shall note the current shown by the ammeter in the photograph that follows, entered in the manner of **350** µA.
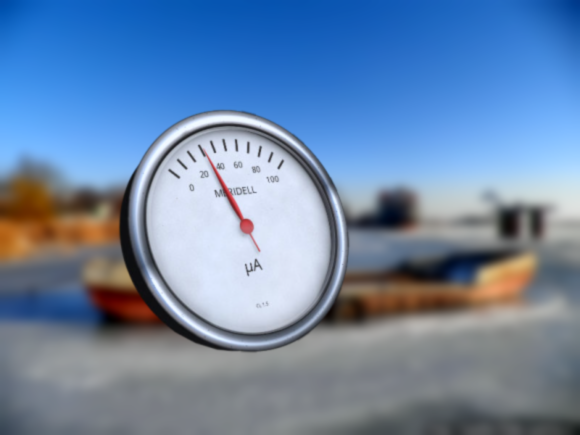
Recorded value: **30** µA
